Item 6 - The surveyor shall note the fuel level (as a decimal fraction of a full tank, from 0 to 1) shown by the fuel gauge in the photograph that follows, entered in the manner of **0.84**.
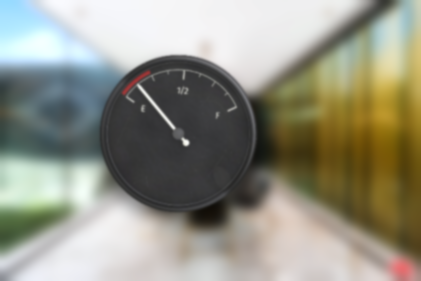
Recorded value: **0.125**
